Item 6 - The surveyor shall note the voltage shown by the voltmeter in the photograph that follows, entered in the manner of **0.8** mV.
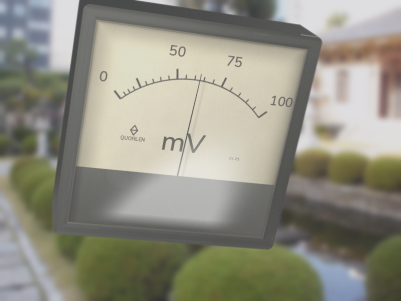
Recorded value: **62.5** mV
